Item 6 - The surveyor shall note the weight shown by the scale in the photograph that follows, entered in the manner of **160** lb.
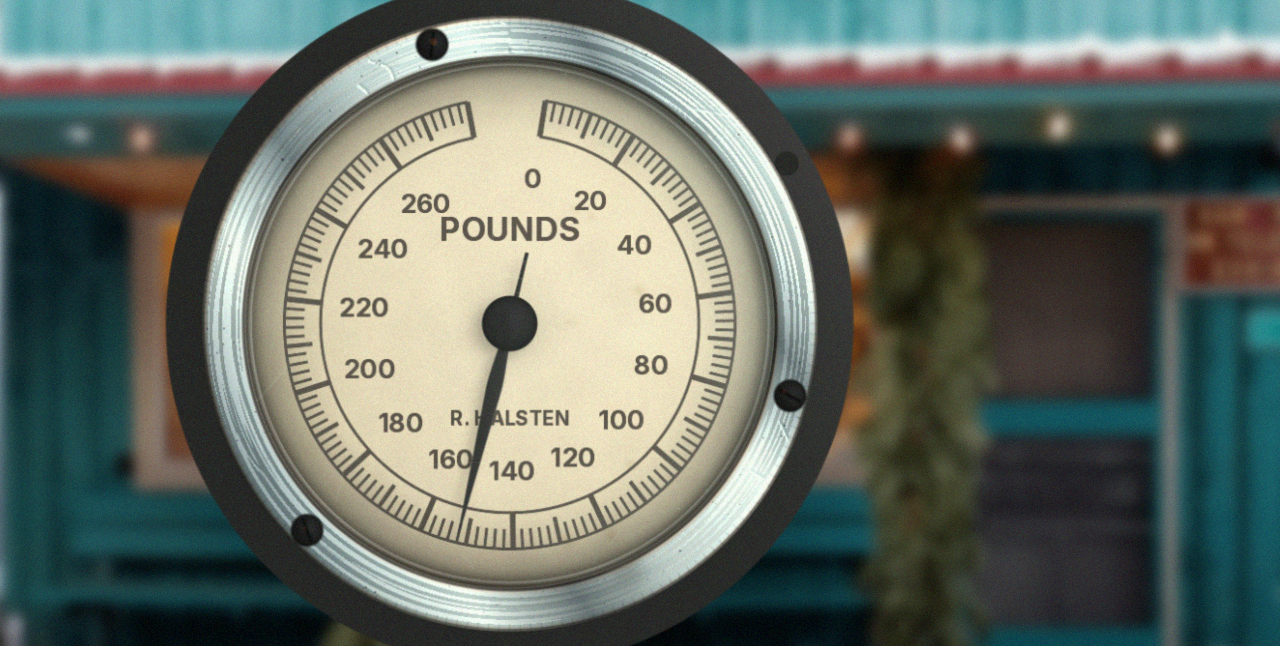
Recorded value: **152** lb
